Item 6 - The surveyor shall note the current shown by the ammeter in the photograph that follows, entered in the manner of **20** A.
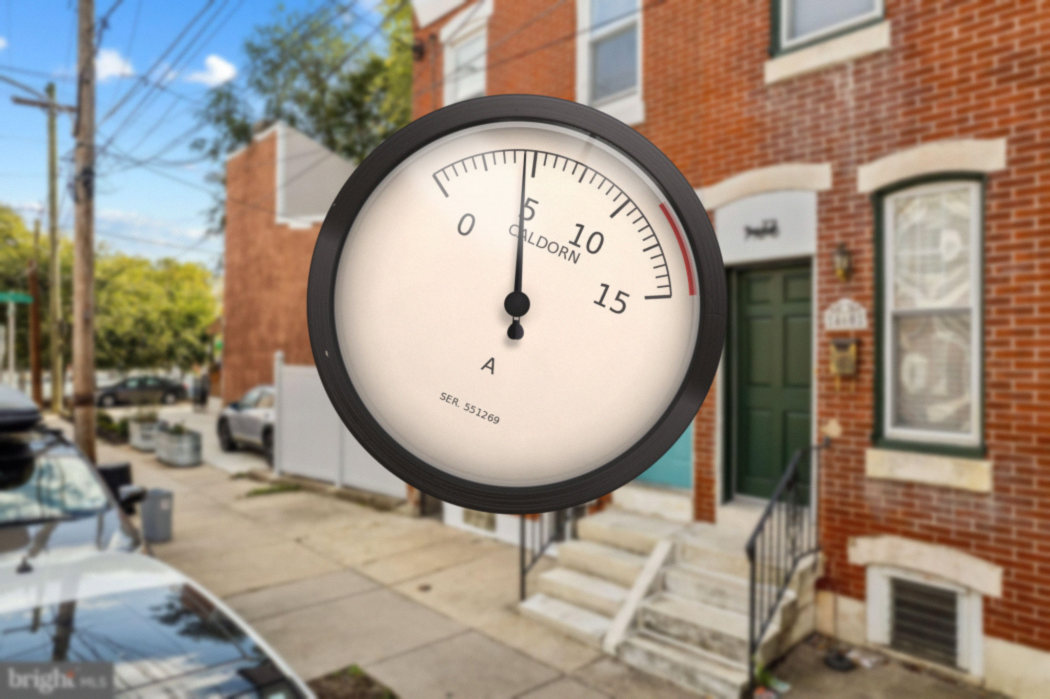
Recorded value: **4.5** A
